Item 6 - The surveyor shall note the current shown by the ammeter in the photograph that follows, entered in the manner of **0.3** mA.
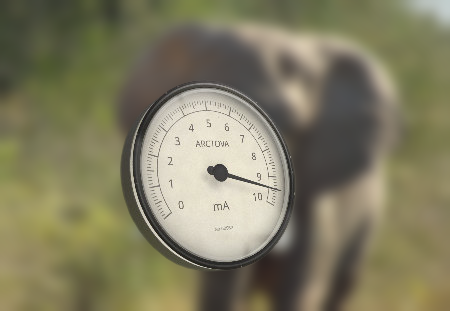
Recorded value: **9.5** mA
